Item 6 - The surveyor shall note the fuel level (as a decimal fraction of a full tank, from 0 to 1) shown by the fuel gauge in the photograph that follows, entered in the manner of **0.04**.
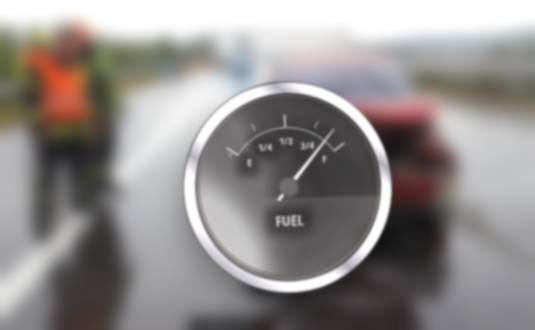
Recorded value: **0.875**
